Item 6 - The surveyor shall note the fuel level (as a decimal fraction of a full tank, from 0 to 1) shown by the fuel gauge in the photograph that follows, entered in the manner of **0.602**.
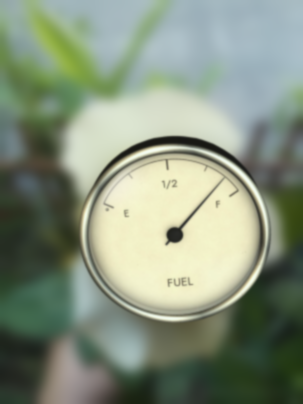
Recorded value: **0.875**
